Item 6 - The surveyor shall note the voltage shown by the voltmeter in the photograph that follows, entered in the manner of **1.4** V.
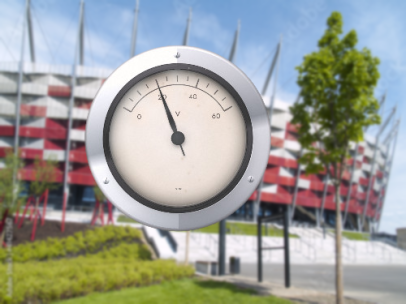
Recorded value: **20** V
